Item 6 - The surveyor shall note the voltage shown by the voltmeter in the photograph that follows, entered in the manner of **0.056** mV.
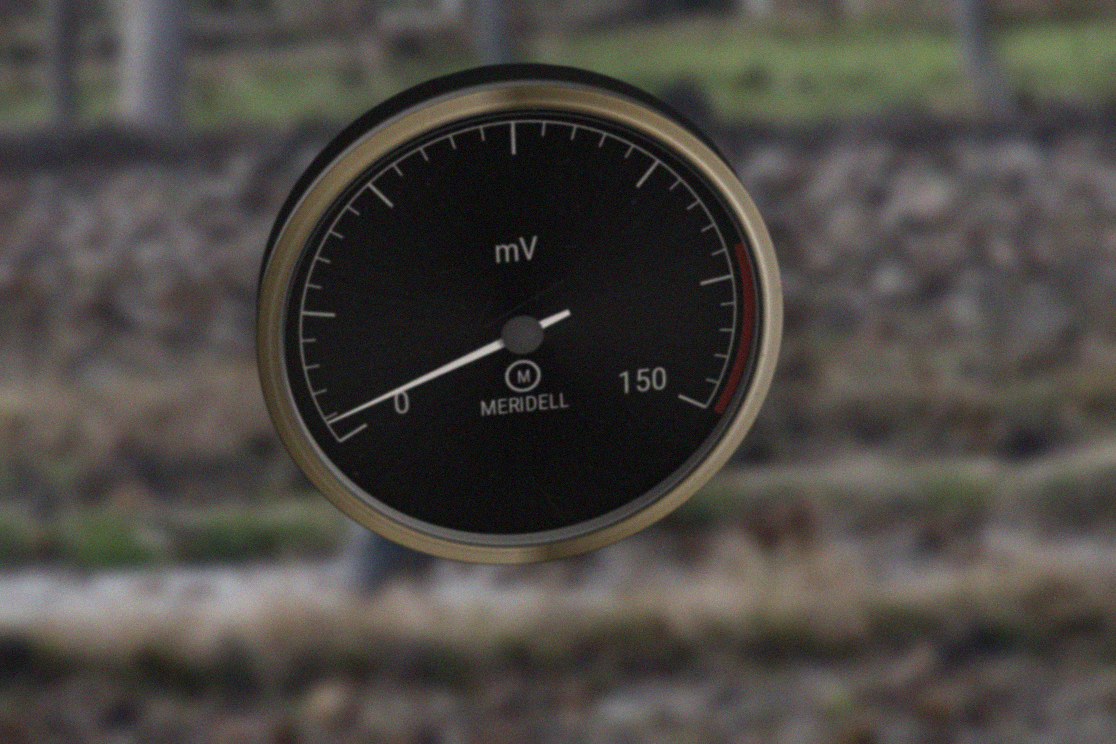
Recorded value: **5** mV
